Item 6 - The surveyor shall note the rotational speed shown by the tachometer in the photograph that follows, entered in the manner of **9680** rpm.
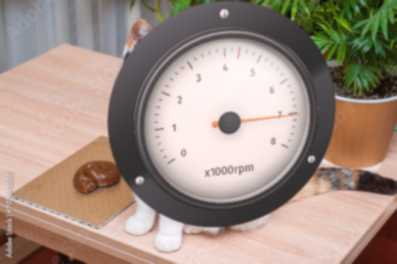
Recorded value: **7000** rpm
